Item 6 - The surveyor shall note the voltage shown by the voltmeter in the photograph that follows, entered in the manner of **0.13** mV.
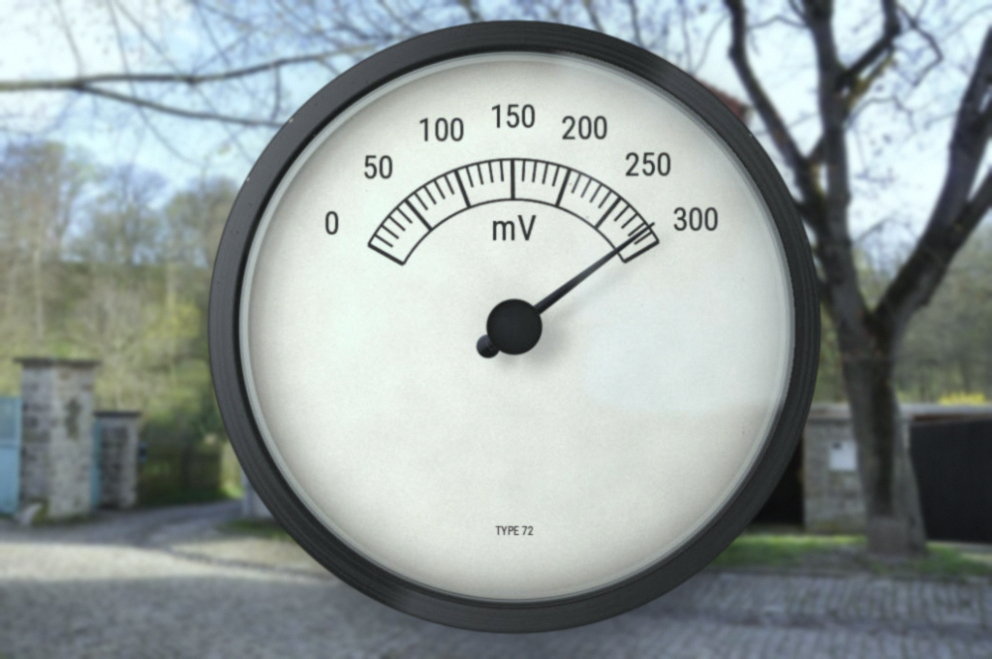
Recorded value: **285** mV
